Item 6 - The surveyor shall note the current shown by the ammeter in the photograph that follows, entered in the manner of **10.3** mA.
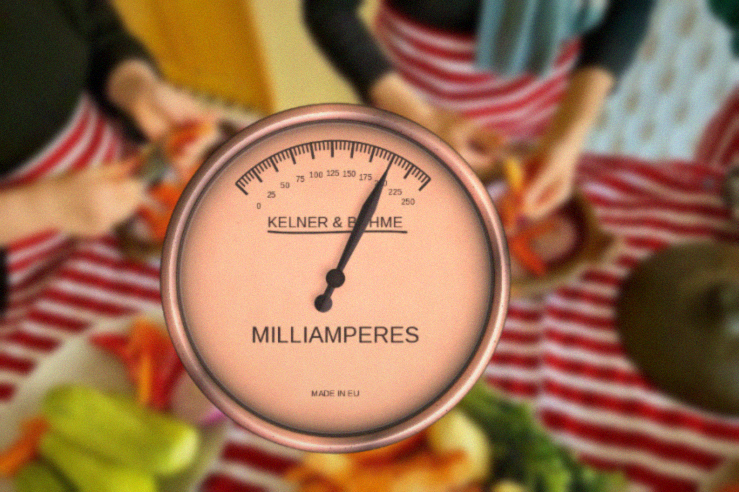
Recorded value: **200** mA
